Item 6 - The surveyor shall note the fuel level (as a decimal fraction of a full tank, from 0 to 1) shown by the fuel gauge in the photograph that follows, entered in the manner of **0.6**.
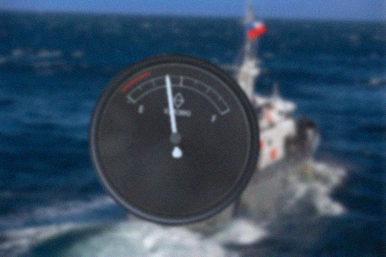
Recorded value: **0.375**
